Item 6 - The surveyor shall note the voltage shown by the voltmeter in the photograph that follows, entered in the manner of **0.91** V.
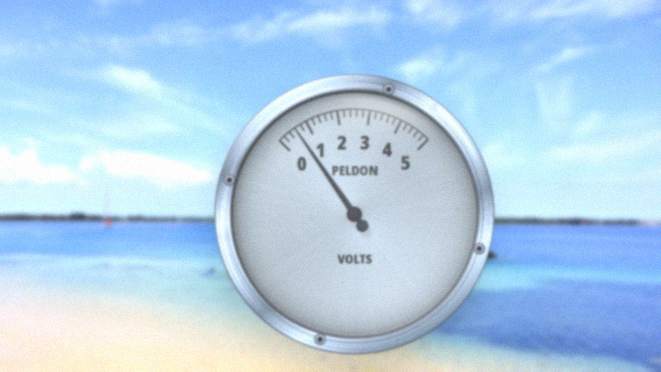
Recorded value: **0.6** V
